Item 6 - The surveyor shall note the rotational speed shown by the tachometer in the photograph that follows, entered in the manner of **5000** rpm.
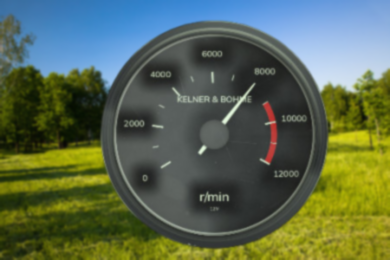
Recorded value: **8000** rpm
